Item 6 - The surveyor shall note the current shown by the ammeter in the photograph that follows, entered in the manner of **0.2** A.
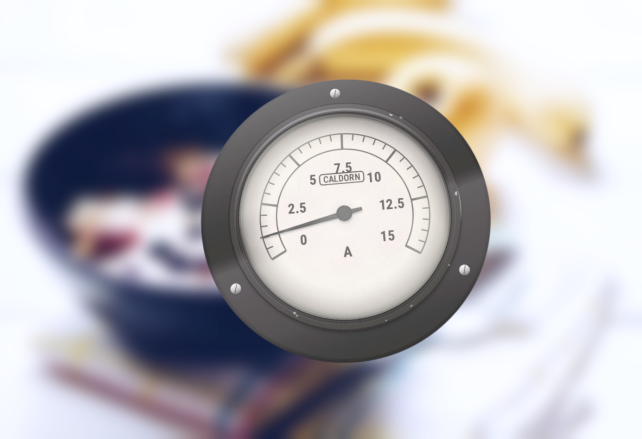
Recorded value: **1** A
